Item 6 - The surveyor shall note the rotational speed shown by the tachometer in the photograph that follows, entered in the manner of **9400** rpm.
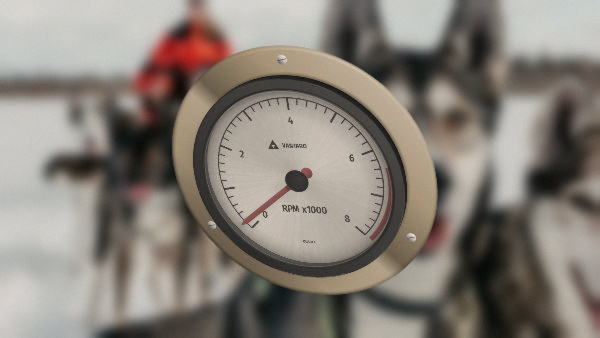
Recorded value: **200** rpm
